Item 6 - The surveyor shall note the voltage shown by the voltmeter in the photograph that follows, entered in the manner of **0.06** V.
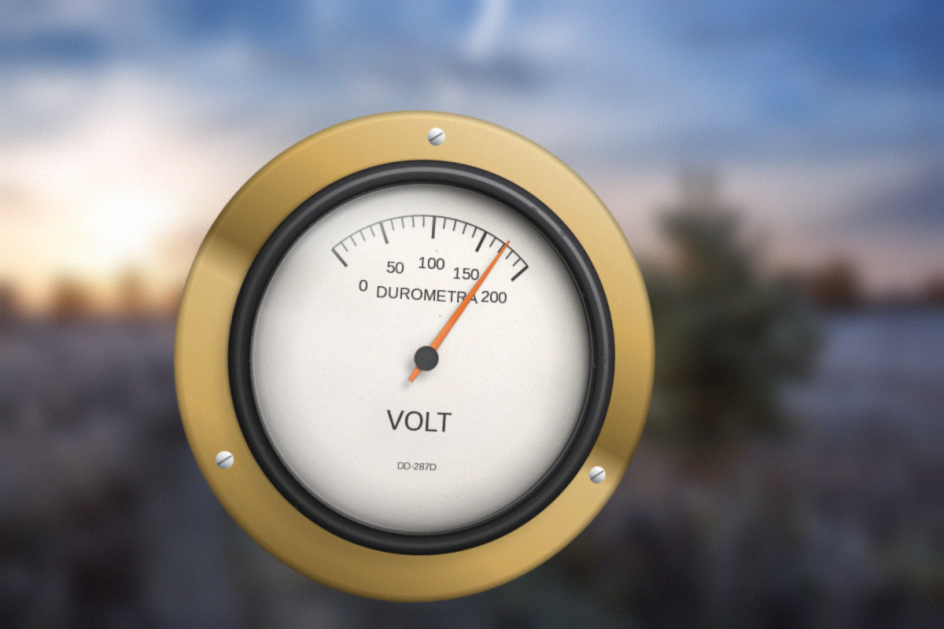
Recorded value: **170** V
